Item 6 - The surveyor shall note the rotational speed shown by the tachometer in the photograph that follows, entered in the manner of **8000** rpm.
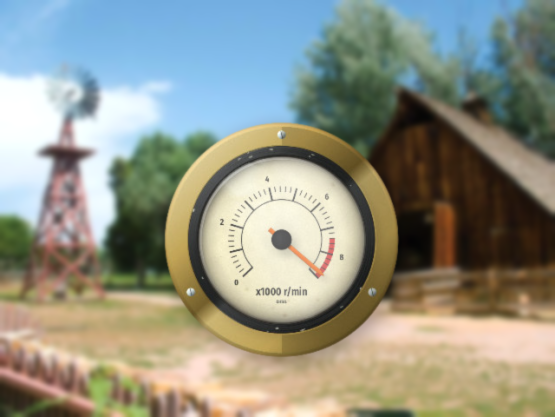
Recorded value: **8800** rpm
